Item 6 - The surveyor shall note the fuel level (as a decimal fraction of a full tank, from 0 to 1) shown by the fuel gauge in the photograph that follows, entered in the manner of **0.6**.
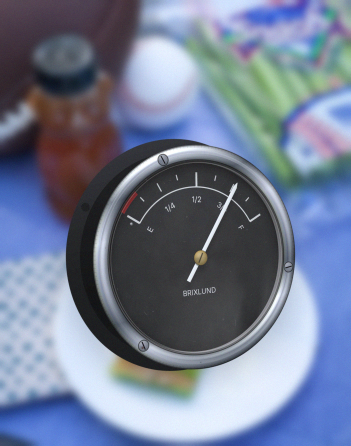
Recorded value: **0.75**
